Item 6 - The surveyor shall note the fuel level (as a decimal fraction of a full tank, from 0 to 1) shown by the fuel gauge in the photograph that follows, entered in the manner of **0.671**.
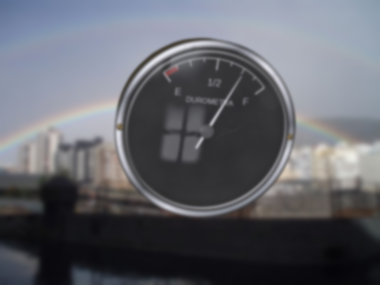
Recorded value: **0.75**
